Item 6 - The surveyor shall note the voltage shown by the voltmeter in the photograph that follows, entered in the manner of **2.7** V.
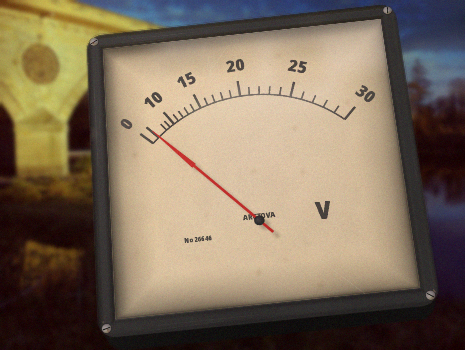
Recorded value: **5** V
